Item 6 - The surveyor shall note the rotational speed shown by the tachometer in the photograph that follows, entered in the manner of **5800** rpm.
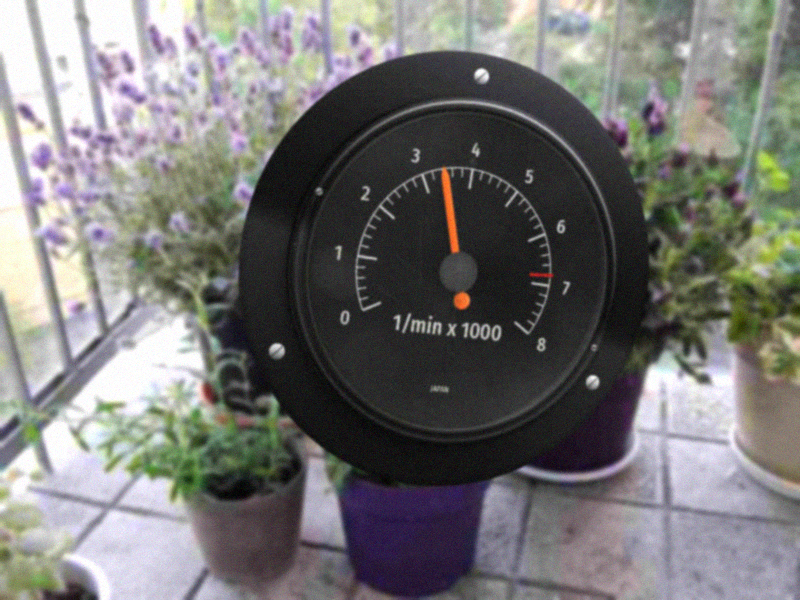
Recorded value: **3400** rpm
